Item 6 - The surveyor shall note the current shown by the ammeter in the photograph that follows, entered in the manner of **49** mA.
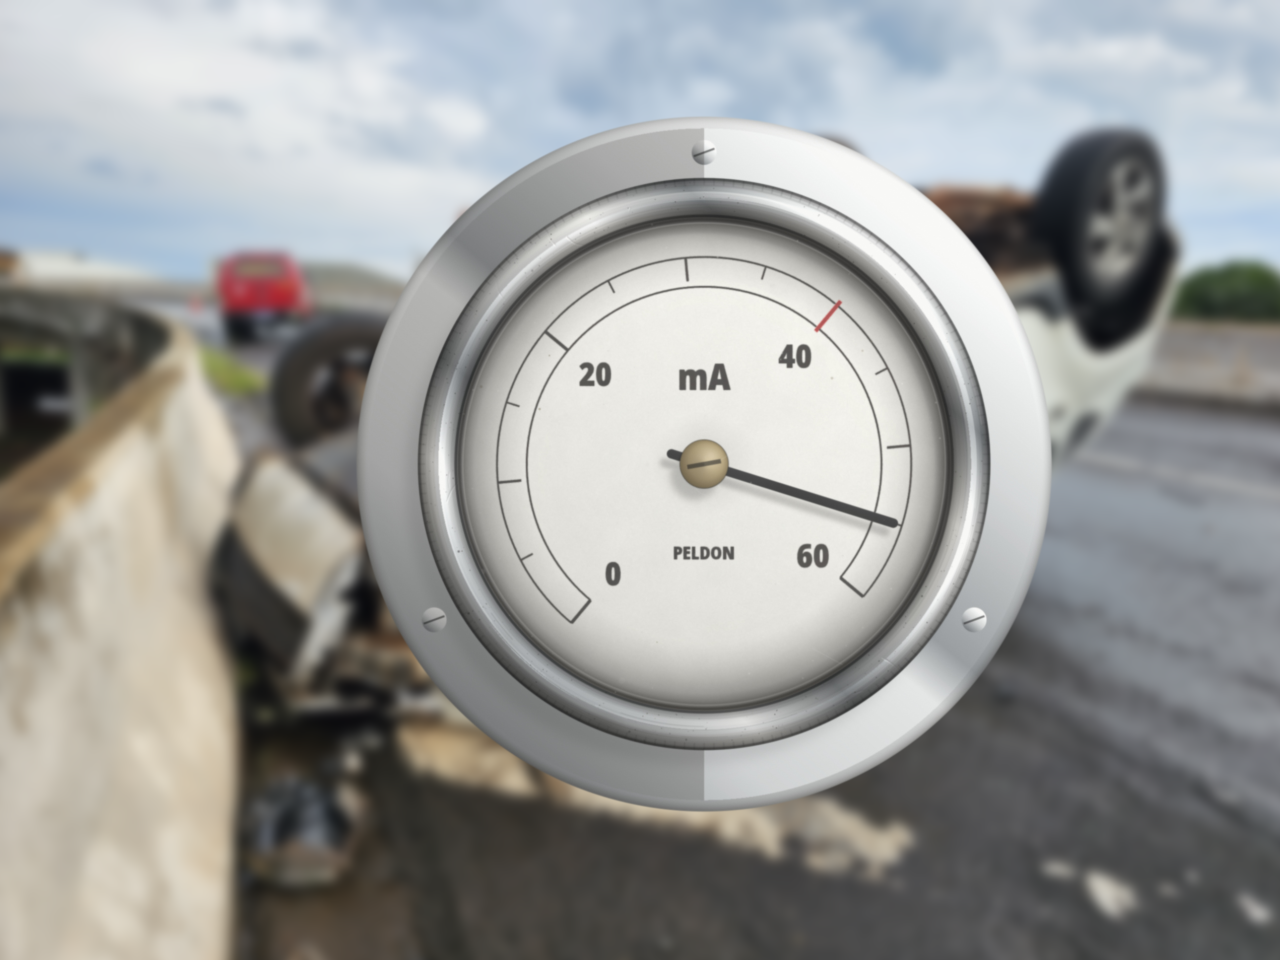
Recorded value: **55** mA
